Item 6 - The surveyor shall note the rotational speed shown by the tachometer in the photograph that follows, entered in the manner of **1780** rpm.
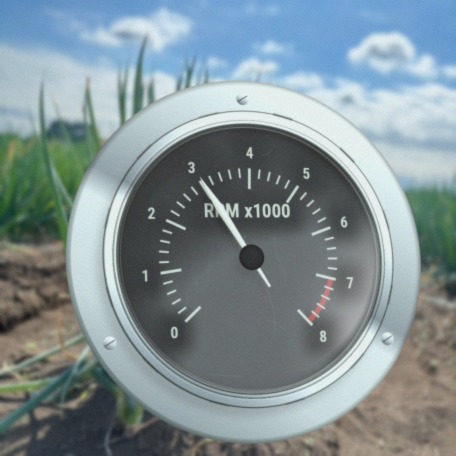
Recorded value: **3000** rpm
